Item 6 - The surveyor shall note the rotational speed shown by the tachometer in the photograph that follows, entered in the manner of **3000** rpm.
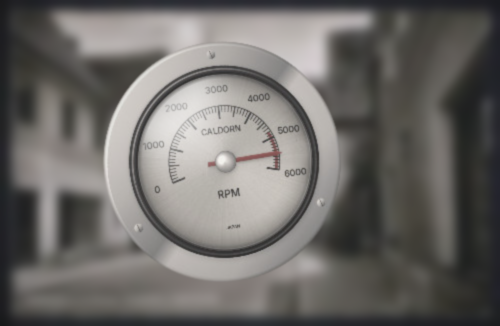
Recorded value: **5500** rpm
